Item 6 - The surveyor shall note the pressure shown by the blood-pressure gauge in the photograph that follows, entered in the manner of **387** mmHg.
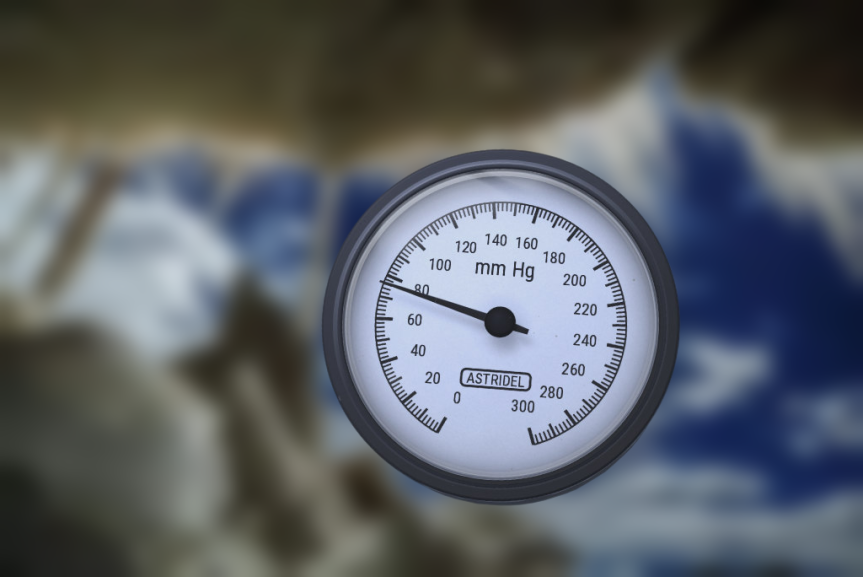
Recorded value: **76** mmHg
